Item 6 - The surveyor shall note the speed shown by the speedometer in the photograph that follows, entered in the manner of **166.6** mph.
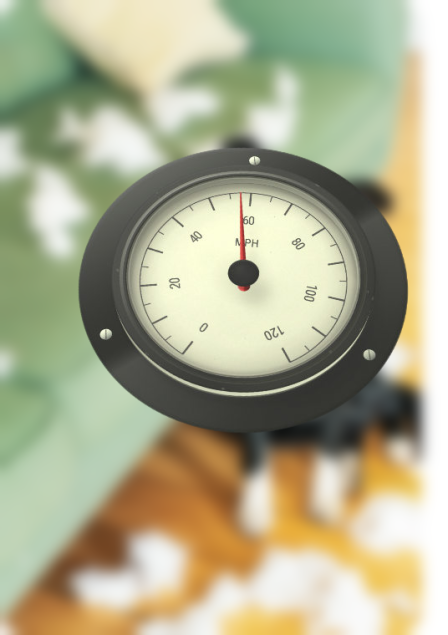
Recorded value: **57.5** mph
